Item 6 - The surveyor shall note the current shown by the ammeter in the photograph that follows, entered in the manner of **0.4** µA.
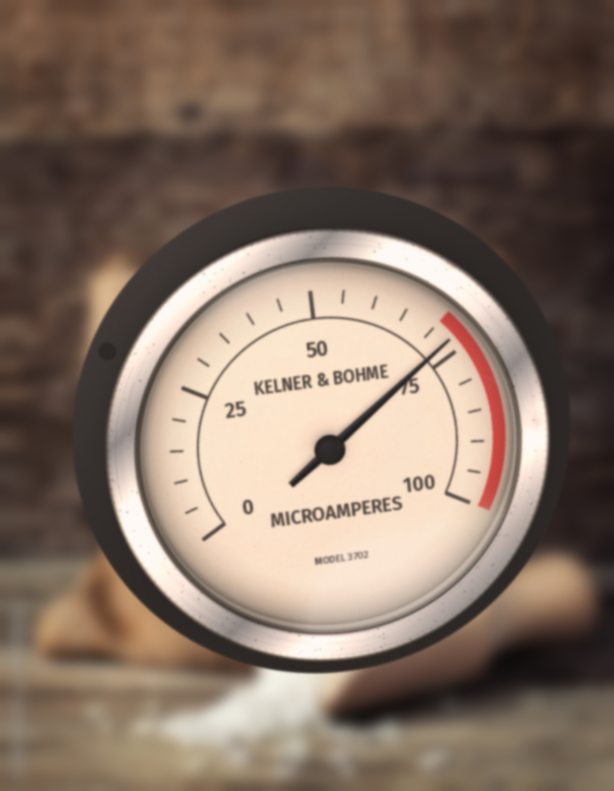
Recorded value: **72.5** µA
